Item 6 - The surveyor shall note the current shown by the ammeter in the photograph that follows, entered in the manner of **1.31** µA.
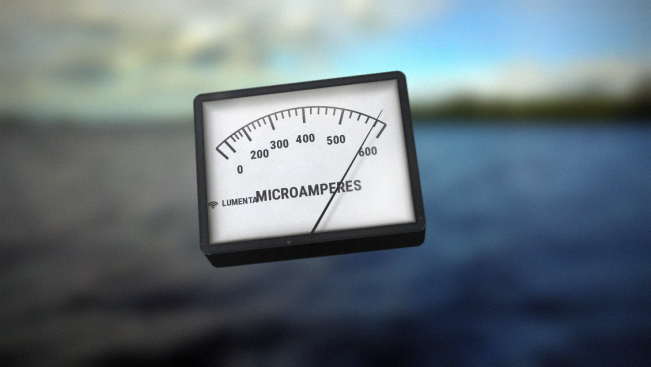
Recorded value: **580** µA
